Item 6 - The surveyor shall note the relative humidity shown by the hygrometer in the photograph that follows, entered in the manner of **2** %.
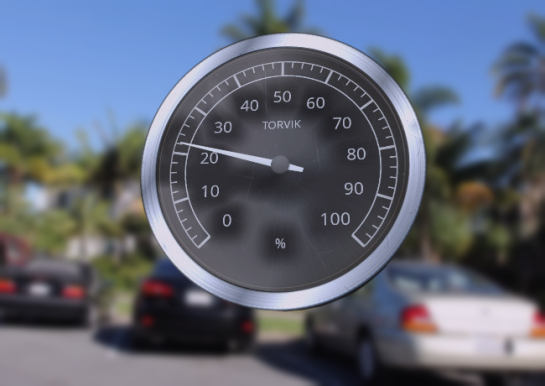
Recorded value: **22** %
